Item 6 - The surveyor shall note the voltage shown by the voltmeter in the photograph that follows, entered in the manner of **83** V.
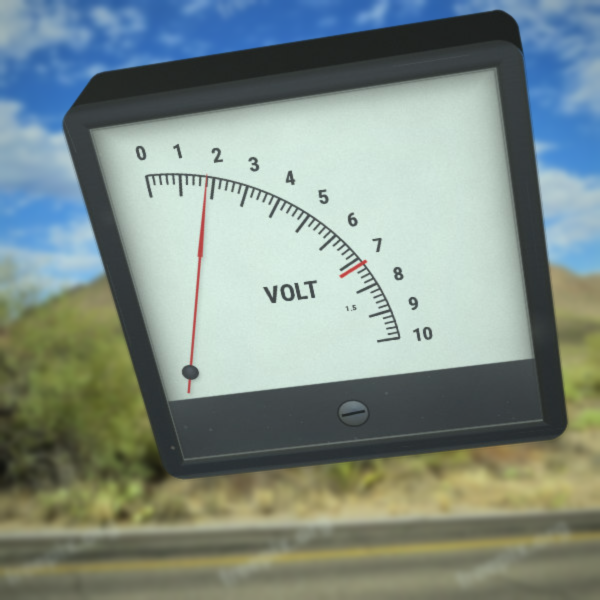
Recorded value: **1.8** V
